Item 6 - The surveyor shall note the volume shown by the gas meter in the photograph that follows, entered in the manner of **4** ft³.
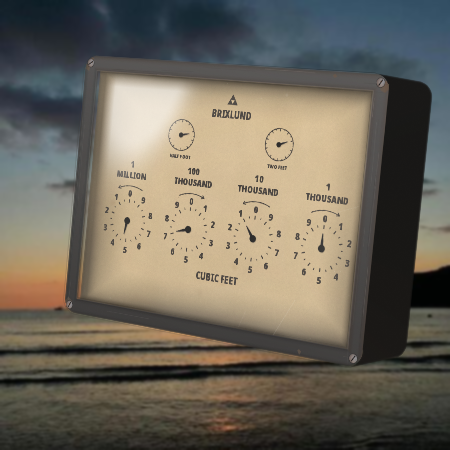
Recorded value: **471000** ft³
